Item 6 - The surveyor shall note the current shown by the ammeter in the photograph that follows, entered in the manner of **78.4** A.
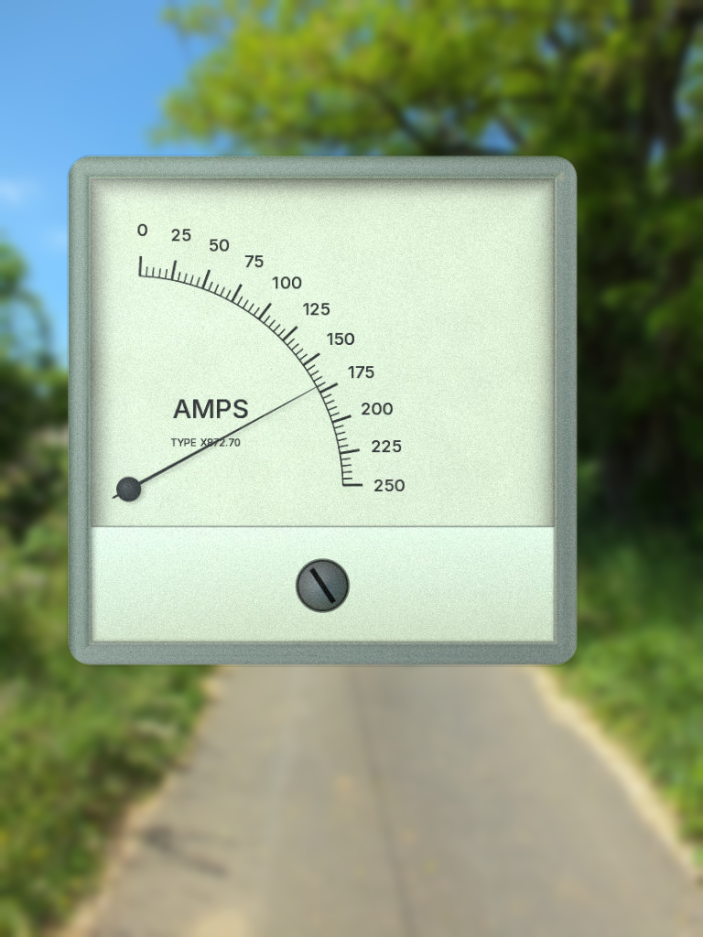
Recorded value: **170** A
